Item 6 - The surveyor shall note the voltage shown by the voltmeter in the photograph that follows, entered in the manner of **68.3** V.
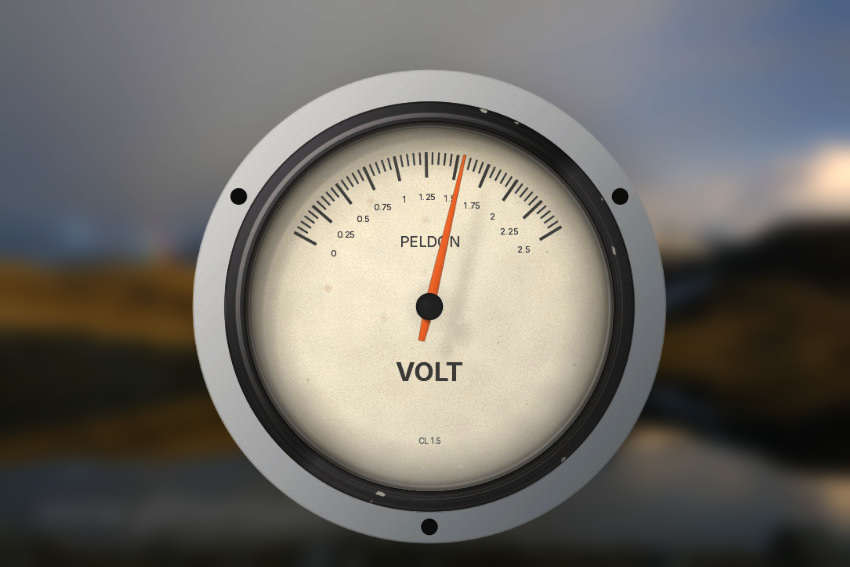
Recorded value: **1.55** V
